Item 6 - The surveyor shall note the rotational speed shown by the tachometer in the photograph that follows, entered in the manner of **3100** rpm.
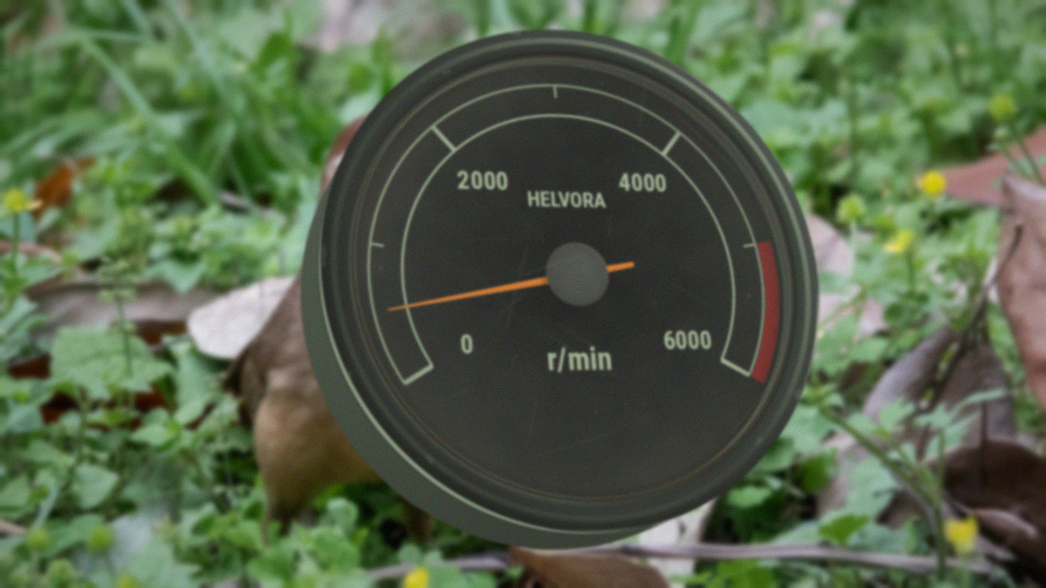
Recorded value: **500** rpm
